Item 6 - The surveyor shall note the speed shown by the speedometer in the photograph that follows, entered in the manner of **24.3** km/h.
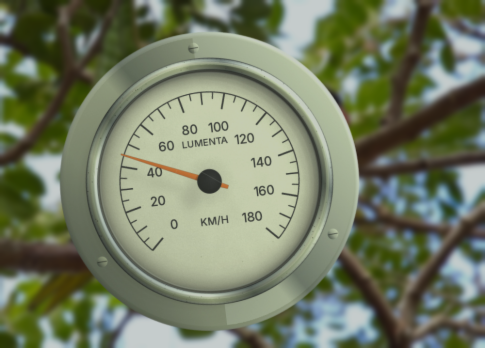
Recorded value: **45** km/h
